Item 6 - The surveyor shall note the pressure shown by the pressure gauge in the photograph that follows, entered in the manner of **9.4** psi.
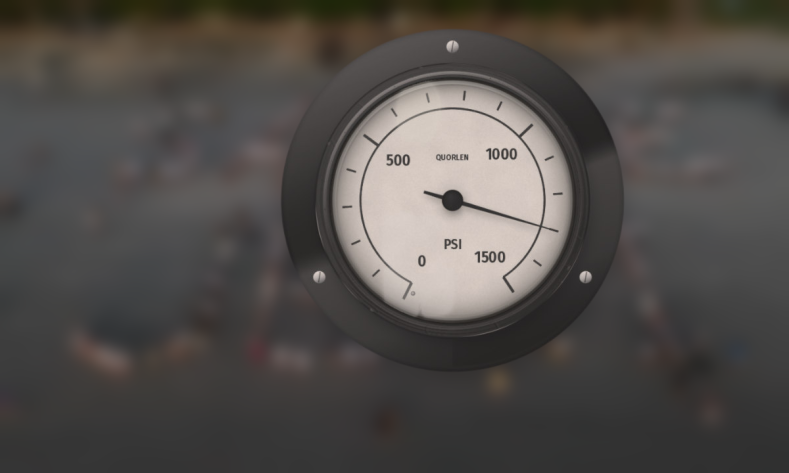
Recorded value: **1300** psi
